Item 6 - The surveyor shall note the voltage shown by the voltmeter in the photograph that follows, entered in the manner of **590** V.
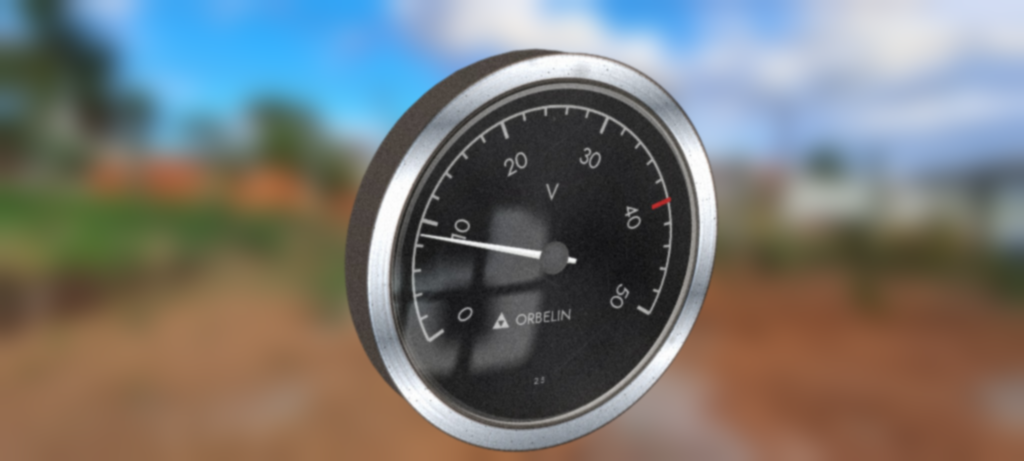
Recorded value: **9** V
